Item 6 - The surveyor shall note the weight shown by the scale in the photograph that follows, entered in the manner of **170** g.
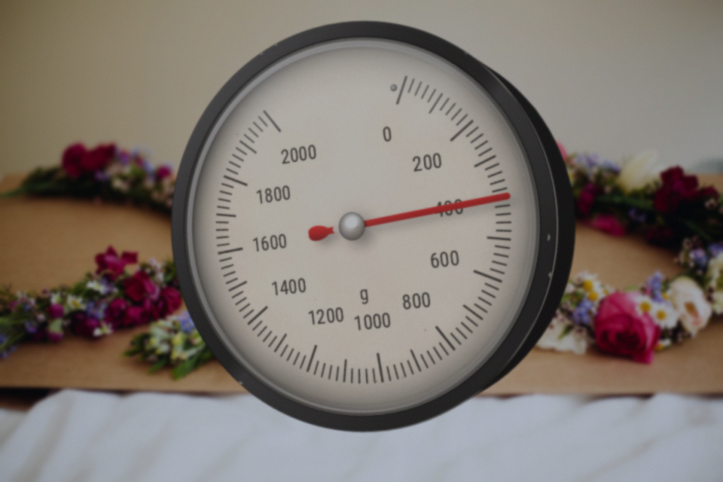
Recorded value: **400** g
